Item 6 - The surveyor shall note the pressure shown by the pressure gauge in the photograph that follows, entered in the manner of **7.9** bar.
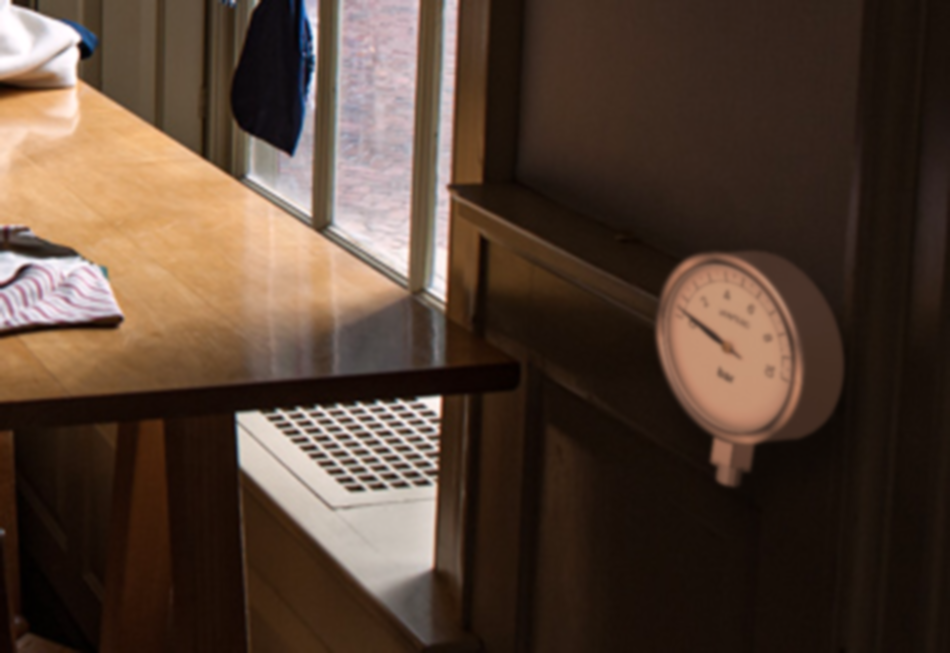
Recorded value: **0.5** bar
